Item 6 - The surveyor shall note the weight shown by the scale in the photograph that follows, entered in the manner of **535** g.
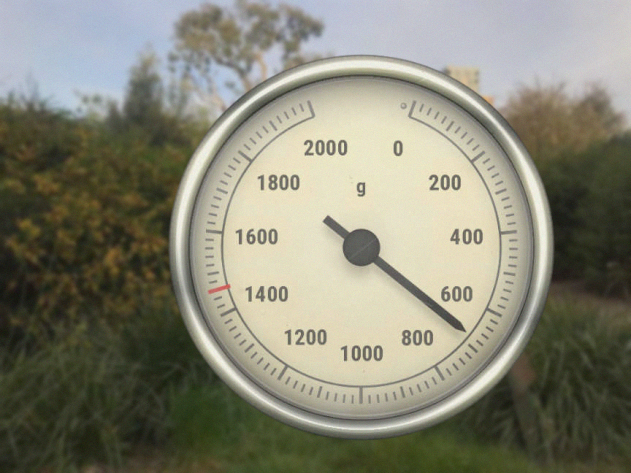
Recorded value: **680** g
